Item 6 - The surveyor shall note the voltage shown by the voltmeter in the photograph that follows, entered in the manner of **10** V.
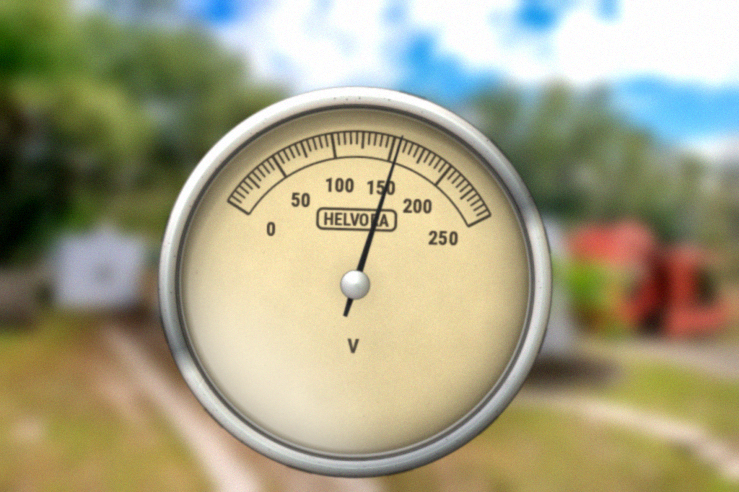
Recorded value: **155** V
